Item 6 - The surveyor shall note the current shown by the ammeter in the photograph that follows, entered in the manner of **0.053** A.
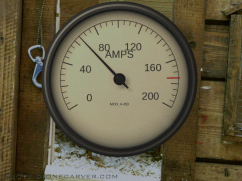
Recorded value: **65** A
